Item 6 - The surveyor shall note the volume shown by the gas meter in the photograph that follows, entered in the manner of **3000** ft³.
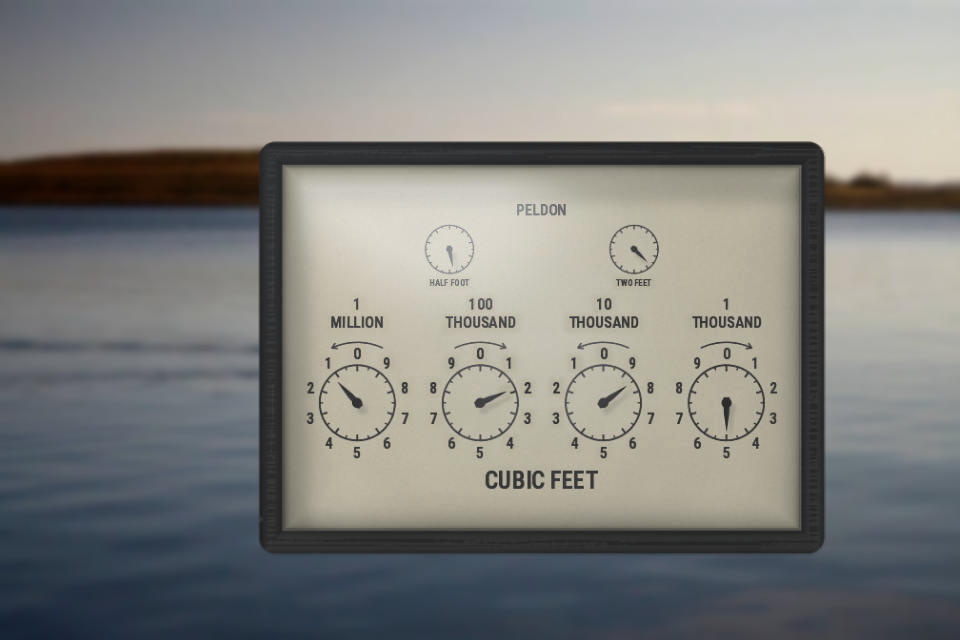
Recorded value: **118500** ft³
